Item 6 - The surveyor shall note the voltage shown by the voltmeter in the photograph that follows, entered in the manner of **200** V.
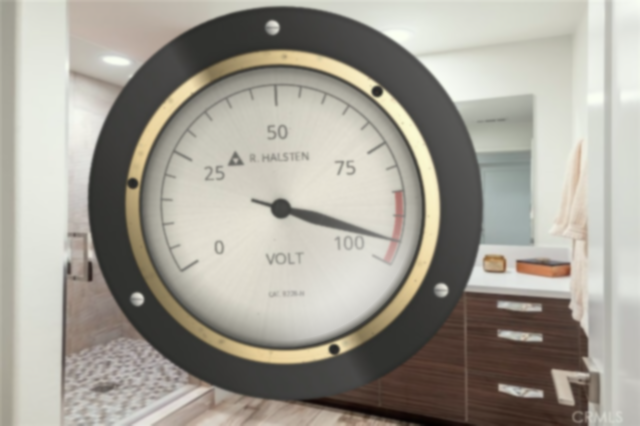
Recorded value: **95** V
